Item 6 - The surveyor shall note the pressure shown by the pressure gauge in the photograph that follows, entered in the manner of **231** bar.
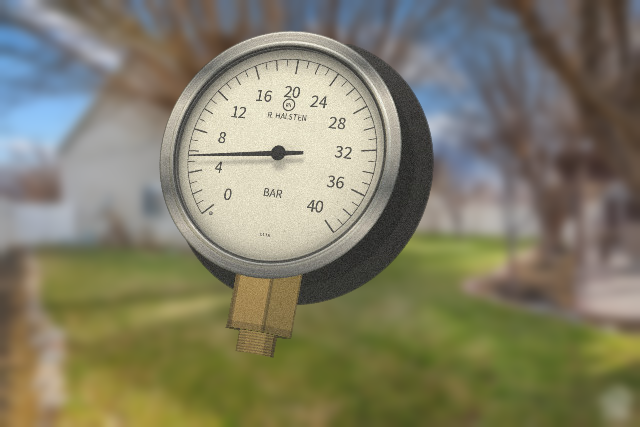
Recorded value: **5.5** bar
